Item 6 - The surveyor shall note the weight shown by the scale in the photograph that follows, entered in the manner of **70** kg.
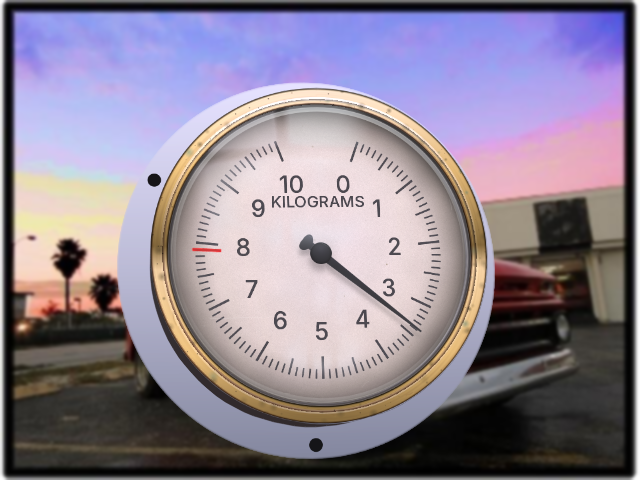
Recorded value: **3.4** kg
